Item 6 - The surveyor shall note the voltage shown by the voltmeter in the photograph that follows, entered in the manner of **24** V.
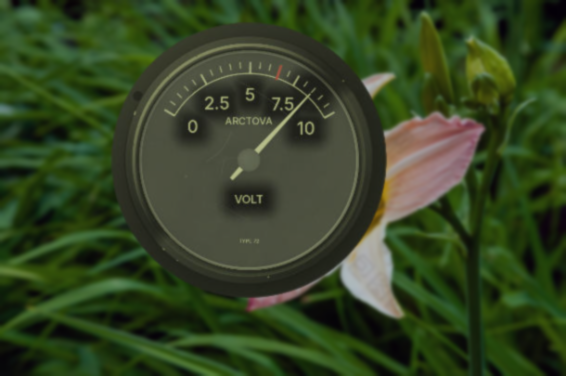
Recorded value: **8.5** V
